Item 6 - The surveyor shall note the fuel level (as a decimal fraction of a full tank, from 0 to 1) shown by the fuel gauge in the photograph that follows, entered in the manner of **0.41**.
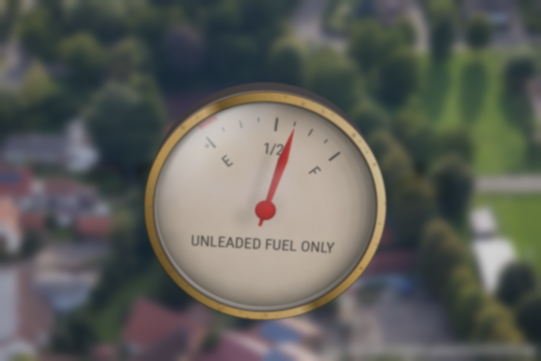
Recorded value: **0.625**
